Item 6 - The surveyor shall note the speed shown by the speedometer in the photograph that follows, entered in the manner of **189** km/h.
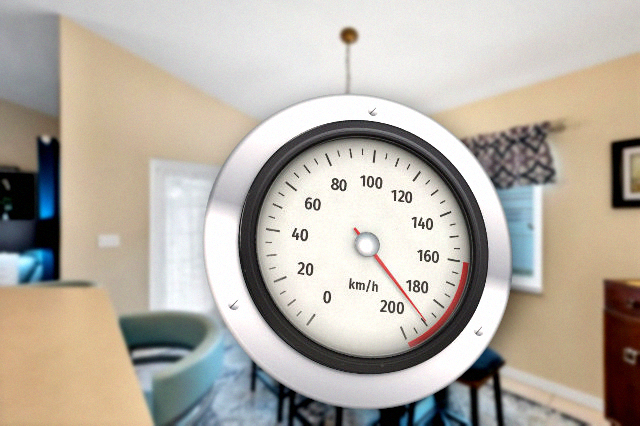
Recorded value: **190** km/h
